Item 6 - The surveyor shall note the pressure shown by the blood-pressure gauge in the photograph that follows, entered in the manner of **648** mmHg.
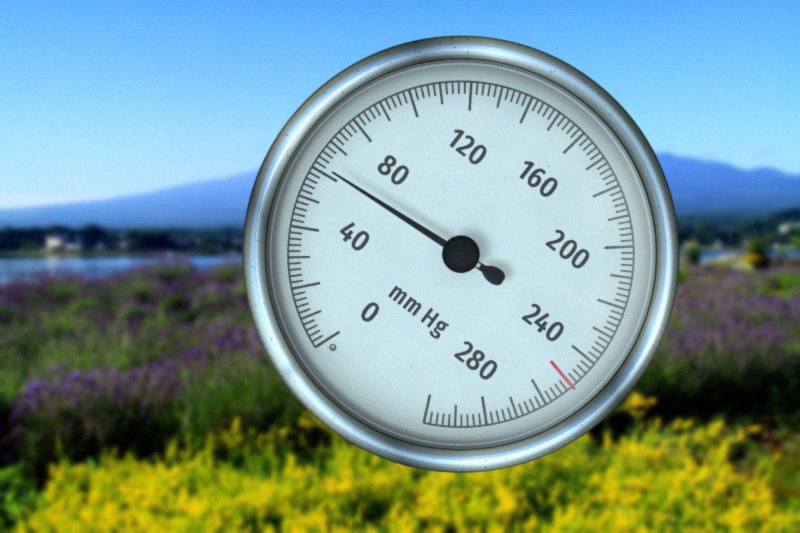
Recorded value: **62** mmHg
